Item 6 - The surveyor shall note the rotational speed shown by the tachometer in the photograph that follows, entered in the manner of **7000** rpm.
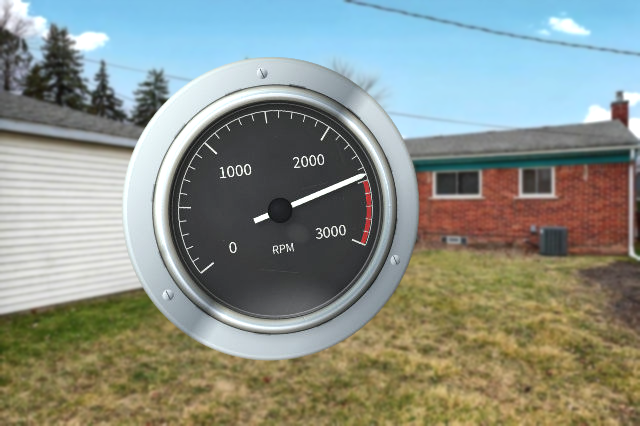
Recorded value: **2450** rpm
